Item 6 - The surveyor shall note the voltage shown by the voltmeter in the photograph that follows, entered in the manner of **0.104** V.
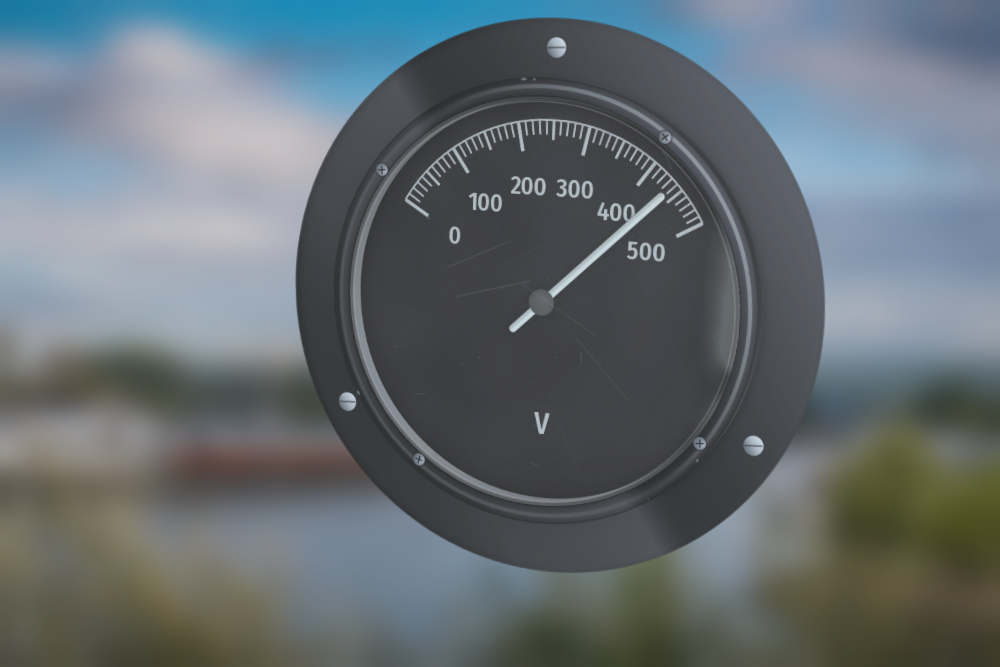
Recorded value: **440** V
